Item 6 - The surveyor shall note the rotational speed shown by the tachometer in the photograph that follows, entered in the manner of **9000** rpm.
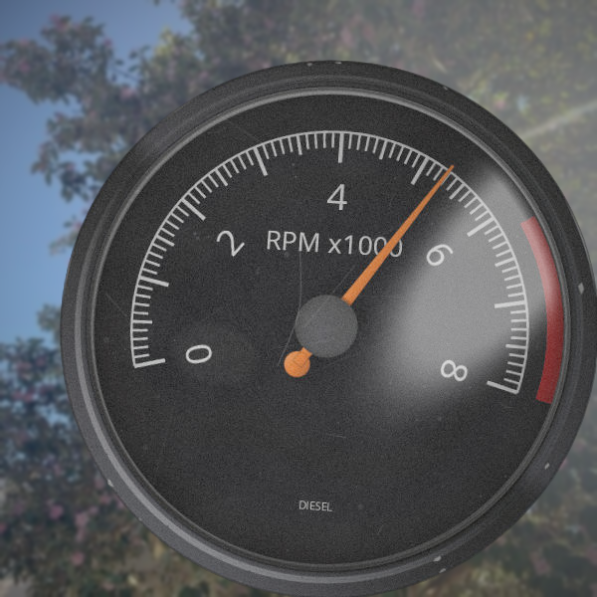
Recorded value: **5300** rpm
